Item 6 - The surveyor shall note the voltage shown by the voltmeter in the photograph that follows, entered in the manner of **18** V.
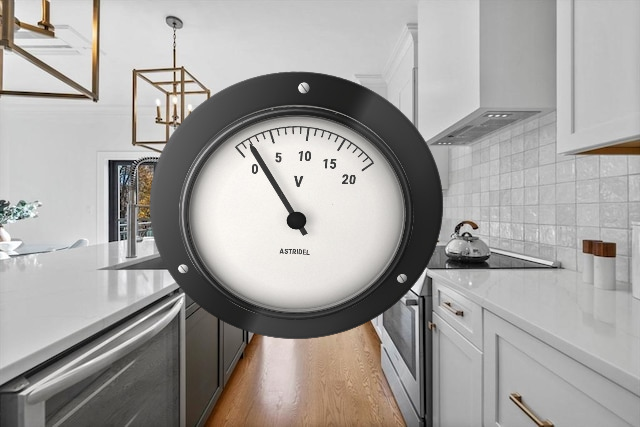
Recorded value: **2** V
